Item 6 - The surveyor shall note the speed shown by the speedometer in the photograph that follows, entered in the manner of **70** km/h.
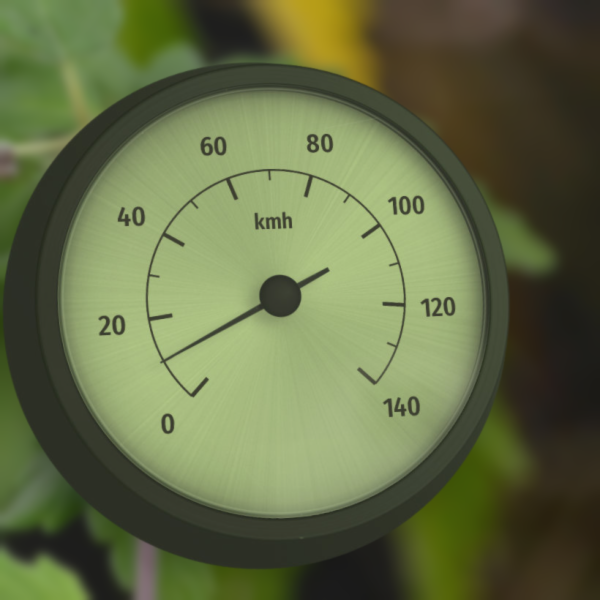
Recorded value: **10** km/h
